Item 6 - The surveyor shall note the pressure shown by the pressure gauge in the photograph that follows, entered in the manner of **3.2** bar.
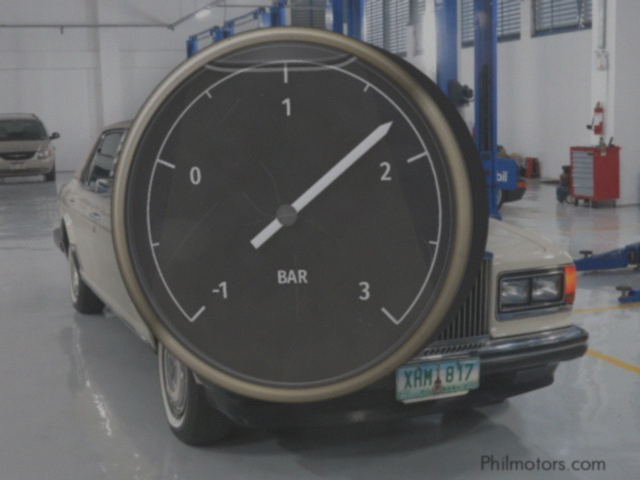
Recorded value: **1.75** bar
